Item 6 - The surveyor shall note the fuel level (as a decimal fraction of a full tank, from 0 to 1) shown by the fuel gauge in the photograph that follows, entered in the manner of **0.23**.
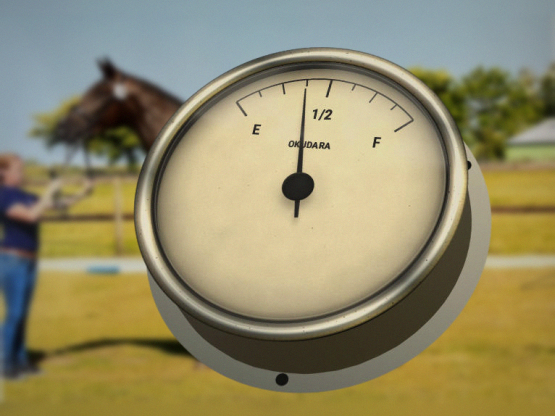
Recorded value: **0.375**
